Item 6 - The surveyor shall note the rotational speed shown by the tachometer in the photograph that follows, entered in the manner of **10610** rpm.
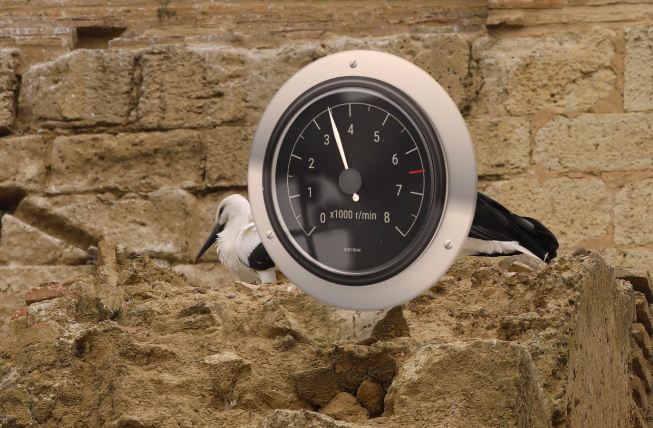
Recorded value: **3500** rpm
